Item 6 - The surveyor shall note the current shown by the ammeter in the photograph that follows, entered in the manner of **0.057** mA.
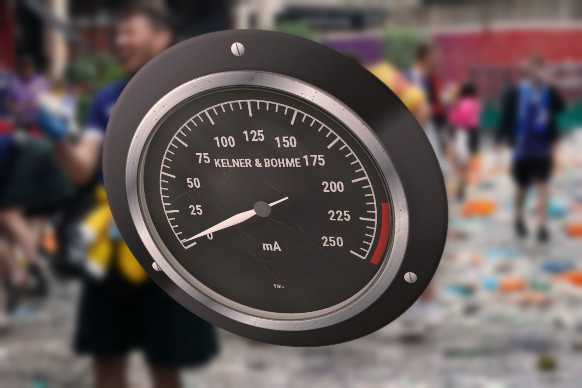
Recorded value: **5** mA
